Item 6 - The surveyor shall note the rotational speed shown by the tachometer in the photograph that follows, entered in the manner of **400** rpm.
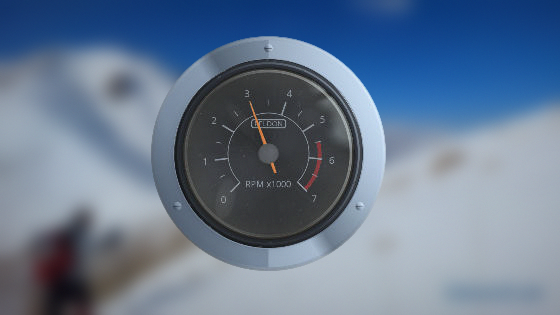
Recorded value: **3000** rpm
